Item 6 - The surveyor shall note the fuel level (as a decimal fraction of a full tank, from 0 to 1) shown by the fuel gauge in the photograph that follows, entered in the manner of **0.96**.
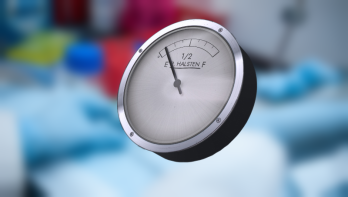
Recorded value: **0.125**
